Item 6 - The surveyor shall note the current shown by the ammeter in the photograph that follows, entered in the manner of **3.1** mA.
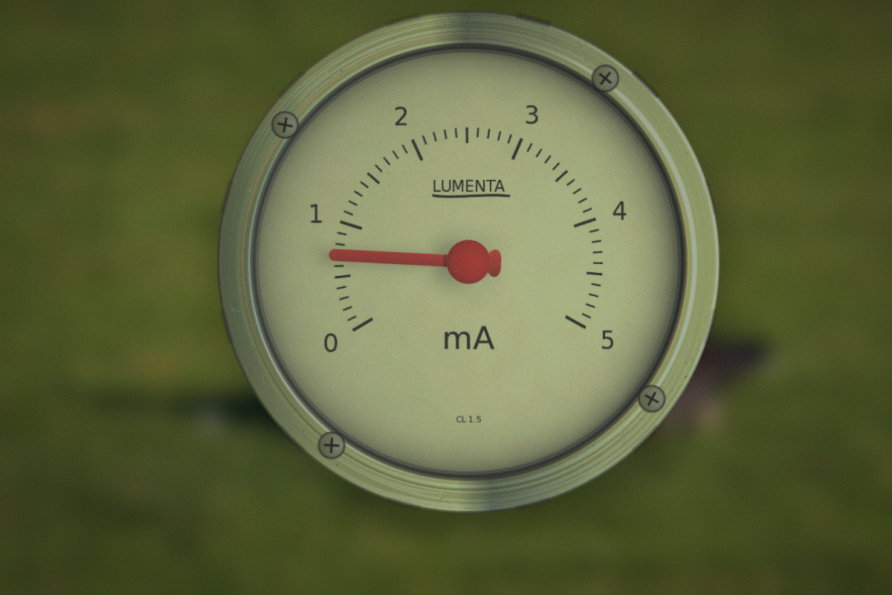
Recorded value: **0.7** mA
